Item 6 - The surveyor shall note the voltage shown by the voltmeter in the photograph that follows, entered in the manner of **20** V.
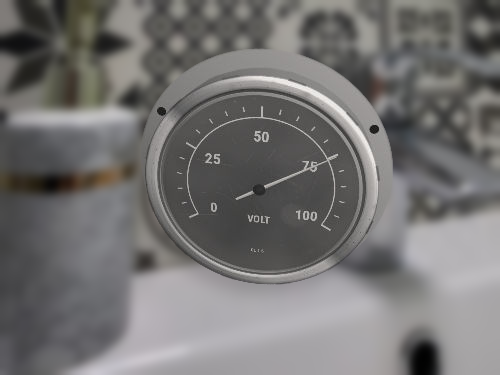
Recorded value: **75** V
